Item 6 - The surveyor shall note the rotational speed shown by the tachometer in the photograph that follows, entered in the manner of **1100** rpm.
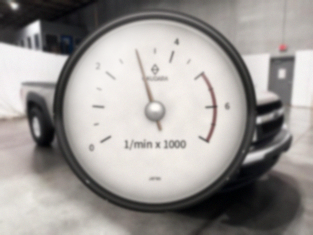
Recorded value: **3000** rpm
